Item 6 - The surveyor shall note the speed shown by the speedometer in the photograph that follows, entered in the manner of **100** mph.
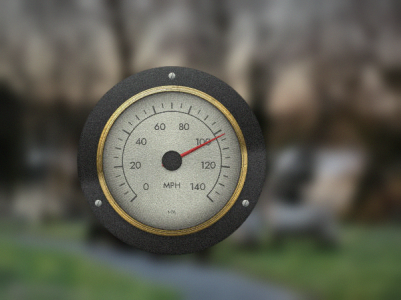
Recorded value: **102.5** mph
